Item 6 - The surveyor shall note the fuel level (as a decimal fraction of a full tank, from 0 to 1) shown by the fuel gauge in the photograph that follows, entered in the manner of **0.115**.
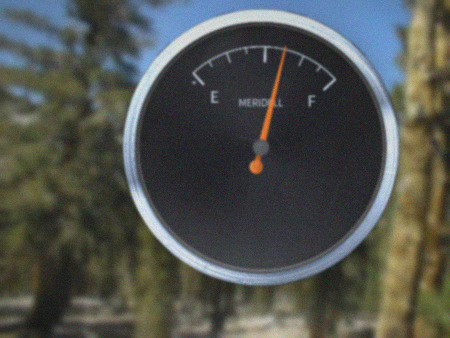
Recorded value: **0.625**
